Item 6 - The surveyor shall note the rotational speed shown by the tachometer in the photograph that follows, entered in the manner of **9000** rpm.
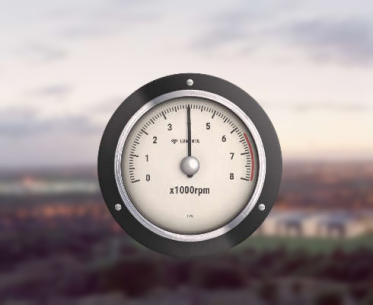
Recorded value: **4000** rpm
